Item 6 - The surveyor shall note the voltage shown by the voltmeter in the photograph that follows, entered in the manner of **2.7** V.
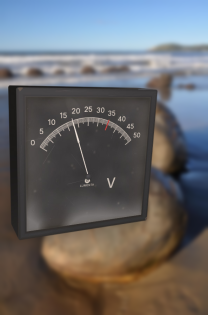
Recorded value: **17.5** V
